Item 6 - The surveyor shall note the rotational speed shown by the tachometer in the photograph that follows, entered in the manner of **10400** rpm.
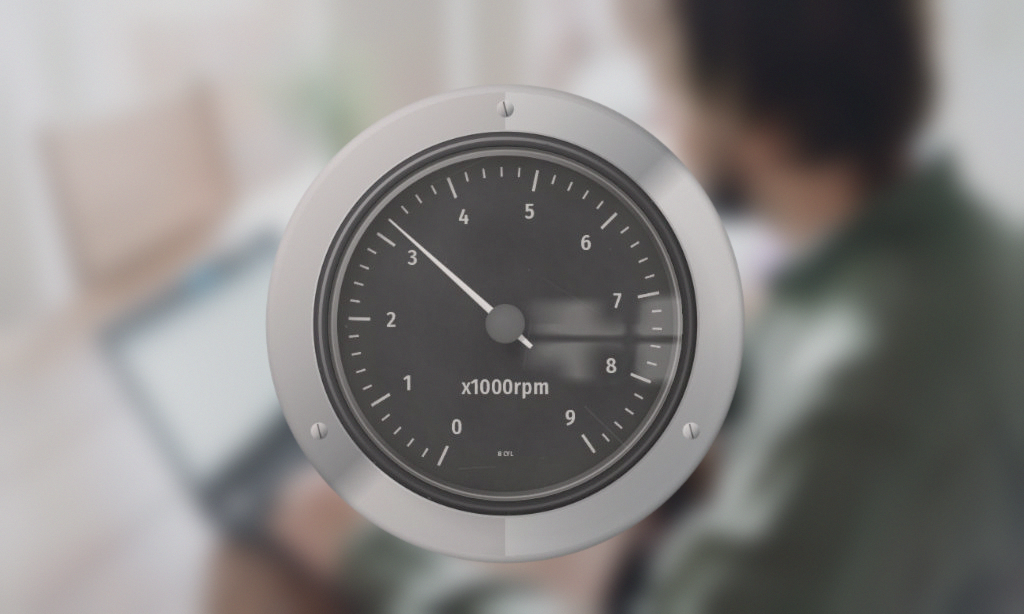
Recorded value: **3200** rpm
